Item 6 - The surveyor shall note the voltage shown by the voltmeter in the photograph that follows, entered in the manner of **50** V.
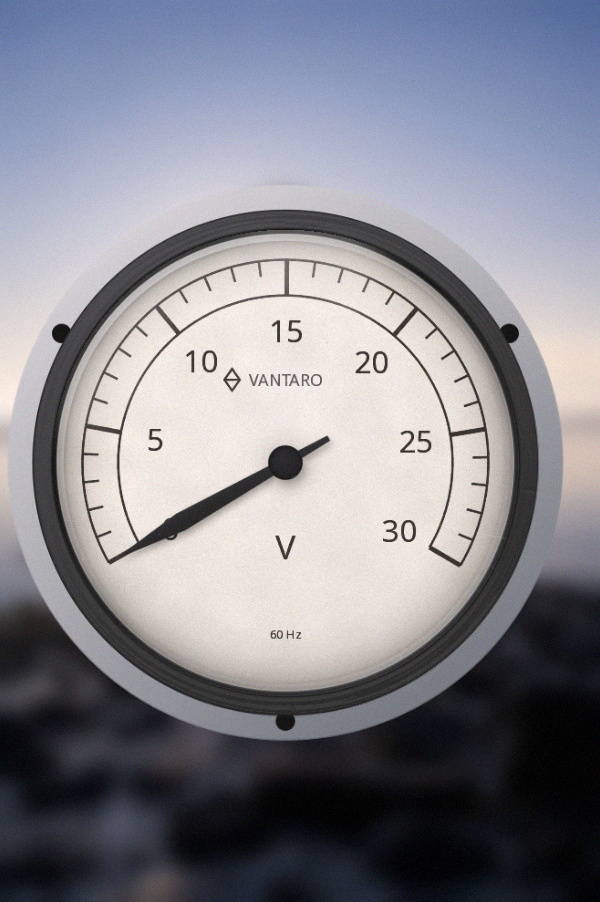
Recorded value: **0** V
